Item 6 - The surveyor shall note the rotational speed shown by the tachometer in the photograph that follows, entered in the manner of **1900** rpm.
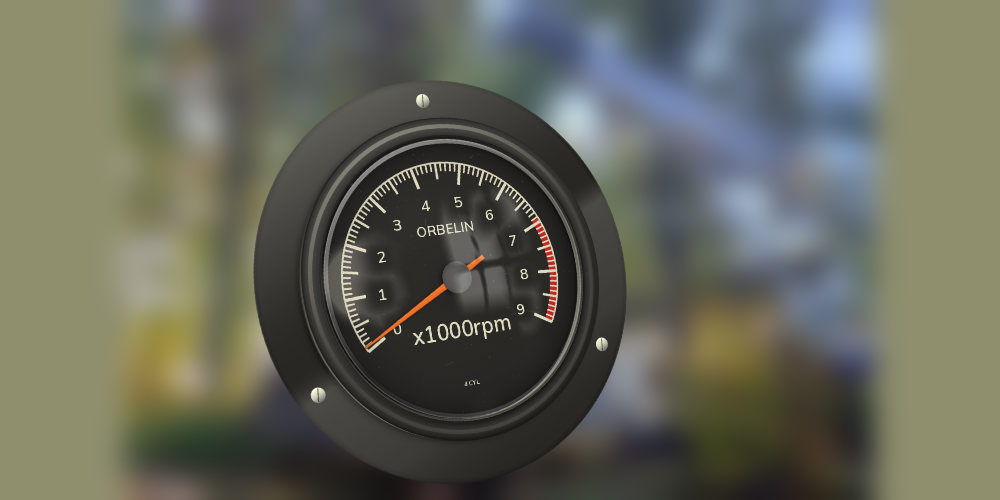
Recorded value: **100** rpm
